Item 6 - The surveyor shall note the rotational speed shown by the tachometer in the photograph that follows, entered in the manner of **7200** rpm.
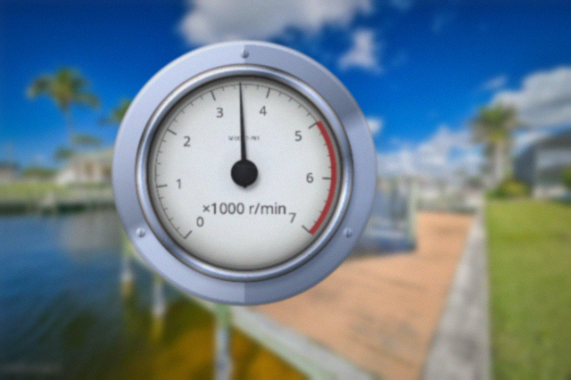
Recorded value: **3500** rpm
